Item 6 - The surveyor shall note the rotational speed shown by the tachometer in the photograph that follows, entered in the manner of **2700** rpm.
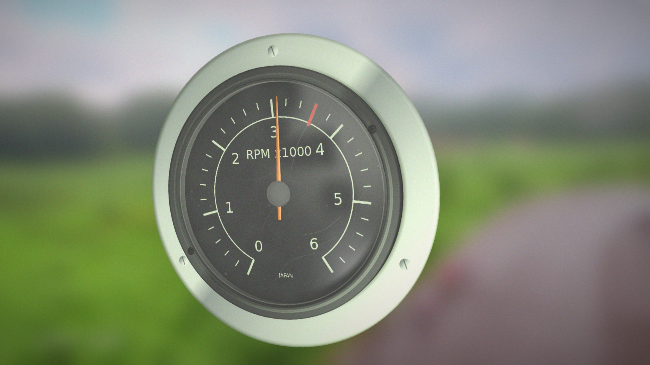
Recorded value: **3100** rpm
